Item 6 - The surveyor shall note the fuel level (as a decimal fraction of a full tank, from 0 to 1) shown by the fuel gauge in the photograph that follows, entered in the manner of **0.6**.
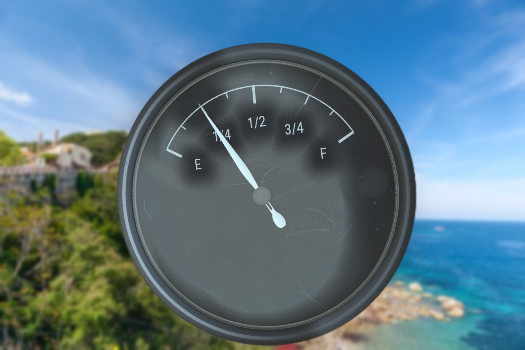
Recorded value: **0.25**
